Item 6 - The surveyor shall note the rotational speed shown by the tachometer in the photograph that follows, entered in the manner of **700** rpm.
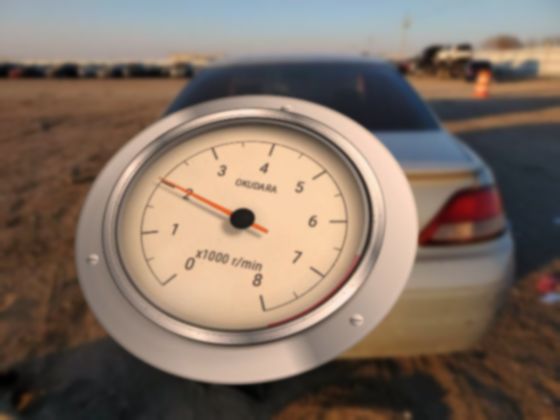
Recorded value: **2000** rpm
